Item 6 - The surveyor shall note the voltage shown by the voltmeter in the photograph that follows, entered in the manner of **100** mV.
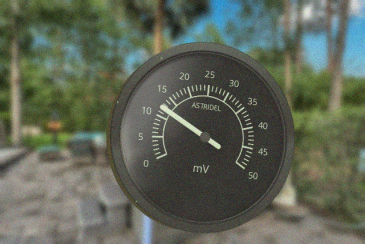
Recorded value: **12** mV
